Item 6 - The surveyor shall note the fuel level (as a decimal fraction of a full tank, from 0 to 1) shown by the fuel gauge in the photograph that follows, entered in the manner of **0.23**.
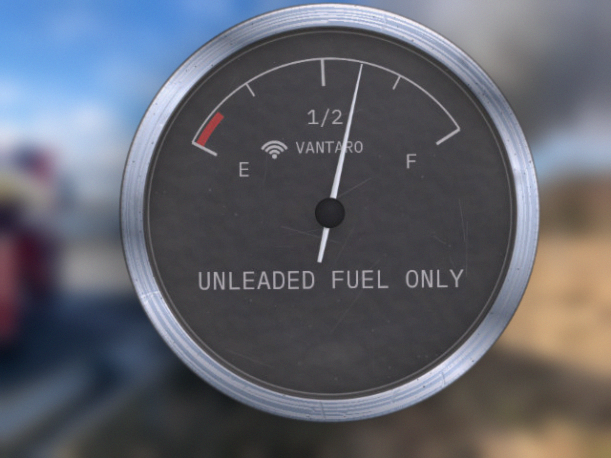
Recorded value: **0.625**
